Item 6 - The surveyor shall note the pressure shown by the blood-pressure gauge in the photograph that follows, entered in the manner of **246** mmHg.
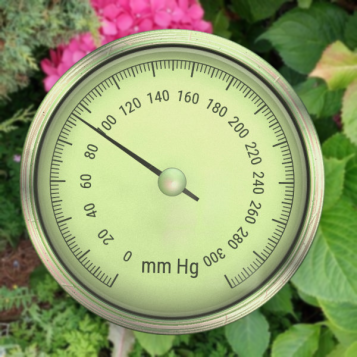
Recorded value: **94** mmHg
